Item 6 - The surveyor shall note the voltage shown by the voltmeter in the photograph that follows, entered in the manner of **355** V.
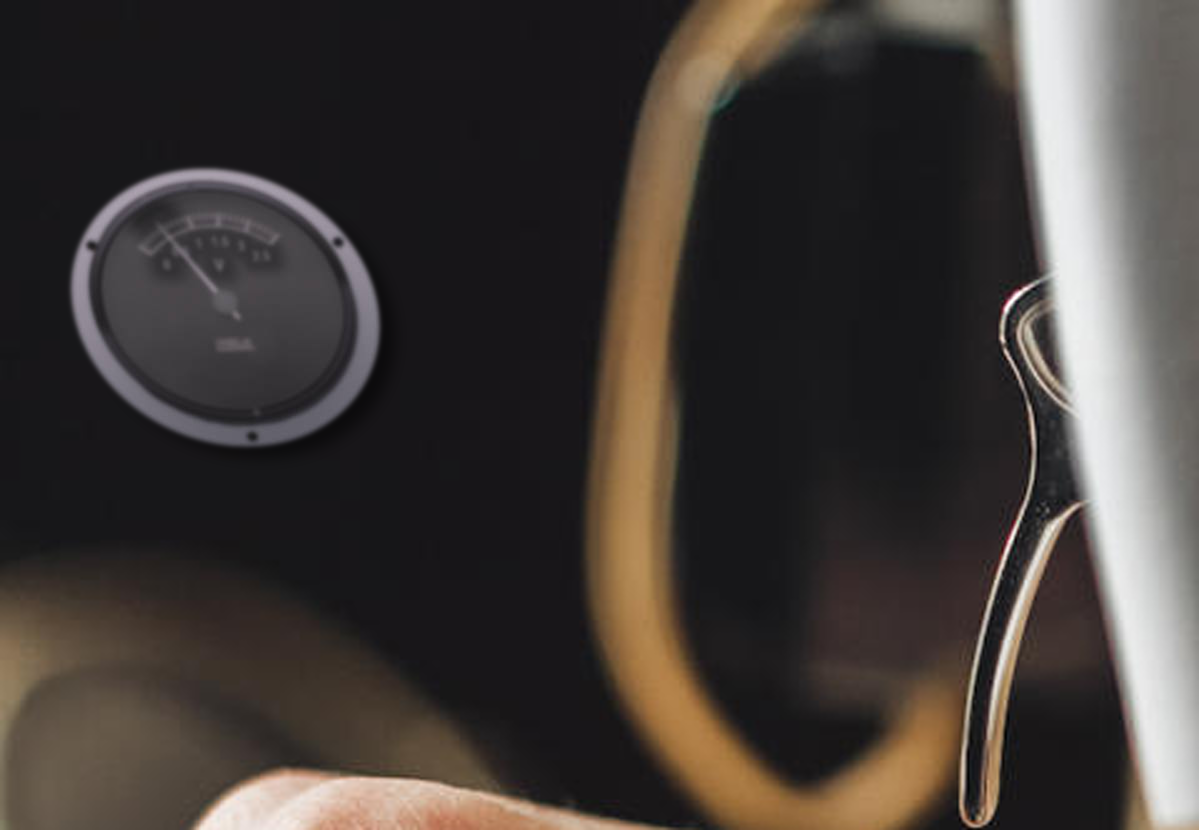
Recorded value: **0.5** V
